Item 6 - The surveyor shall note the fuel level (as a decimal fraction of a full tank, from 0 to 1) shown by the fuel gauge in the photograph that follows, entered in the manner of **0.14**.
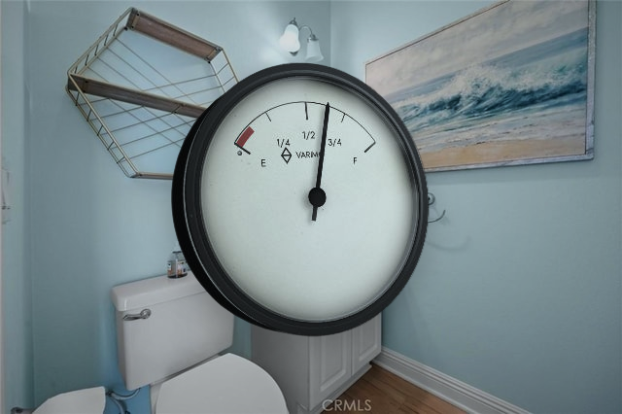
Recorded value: **0.625**
